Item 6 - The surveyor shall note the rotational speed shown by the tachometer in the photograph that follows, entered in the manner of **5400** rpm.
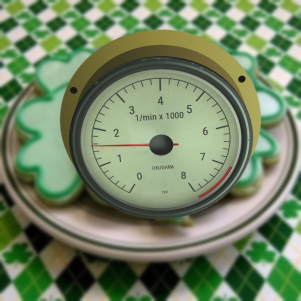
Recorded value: **1600** rpm
